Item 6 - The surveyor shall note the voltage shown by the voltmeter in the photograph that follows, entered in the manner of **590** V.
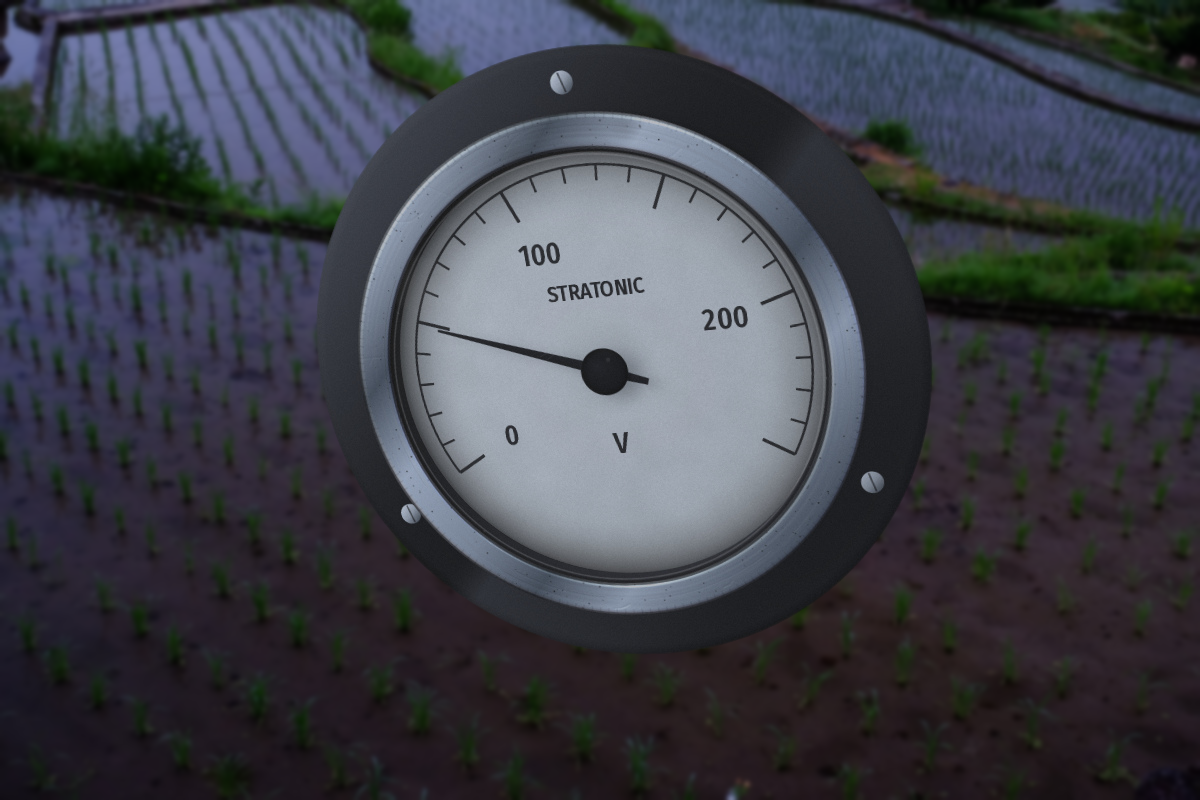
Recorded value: **50** V
